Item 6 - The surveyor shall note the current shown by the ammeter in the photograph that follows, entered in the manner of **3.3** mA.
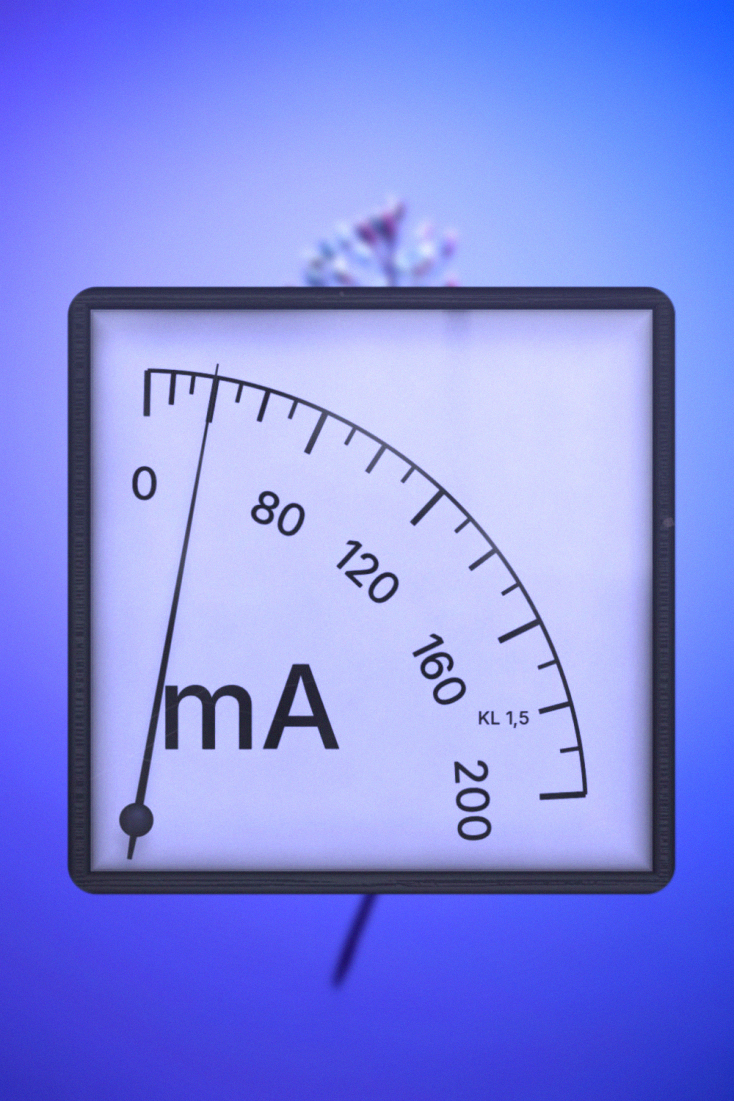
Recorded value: **40** mA
